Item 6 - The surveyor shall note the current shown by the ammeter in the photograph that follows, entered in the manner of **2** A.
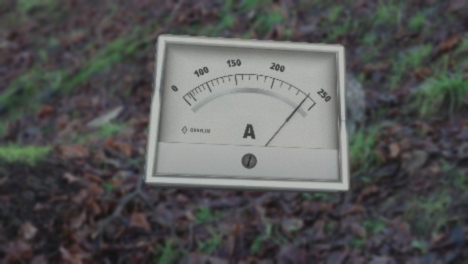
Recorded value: **240** A
